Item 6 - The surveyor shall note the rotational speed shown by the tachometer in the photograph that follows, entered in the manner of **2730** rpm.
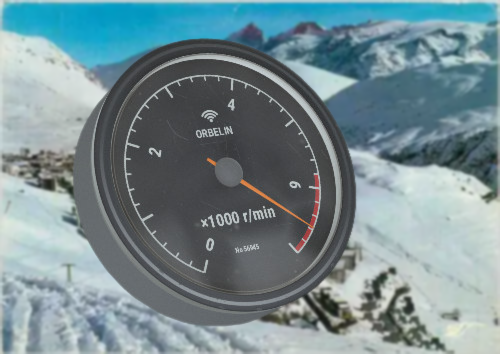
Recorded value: **6600** rpm
